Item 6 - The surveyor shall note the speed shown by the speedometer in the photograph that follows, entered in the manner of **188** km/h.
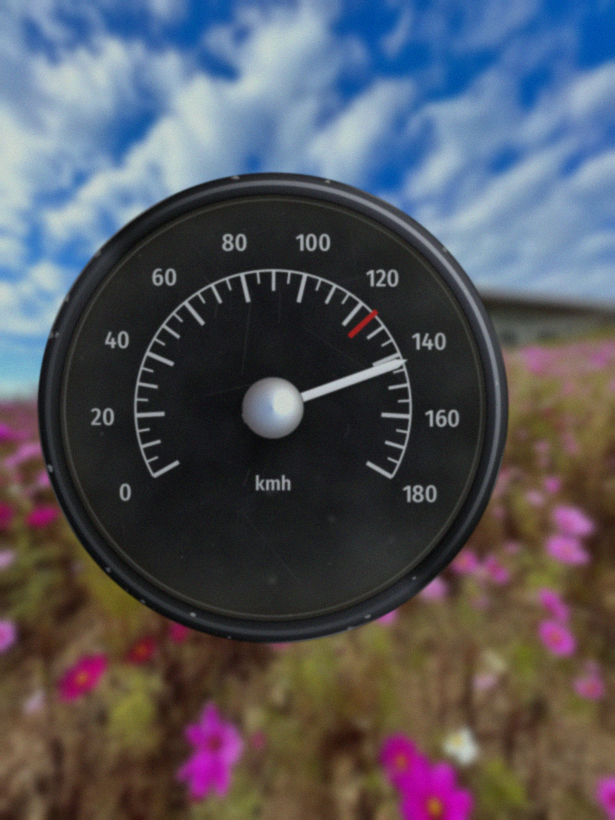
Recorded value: **142.5** km/h
